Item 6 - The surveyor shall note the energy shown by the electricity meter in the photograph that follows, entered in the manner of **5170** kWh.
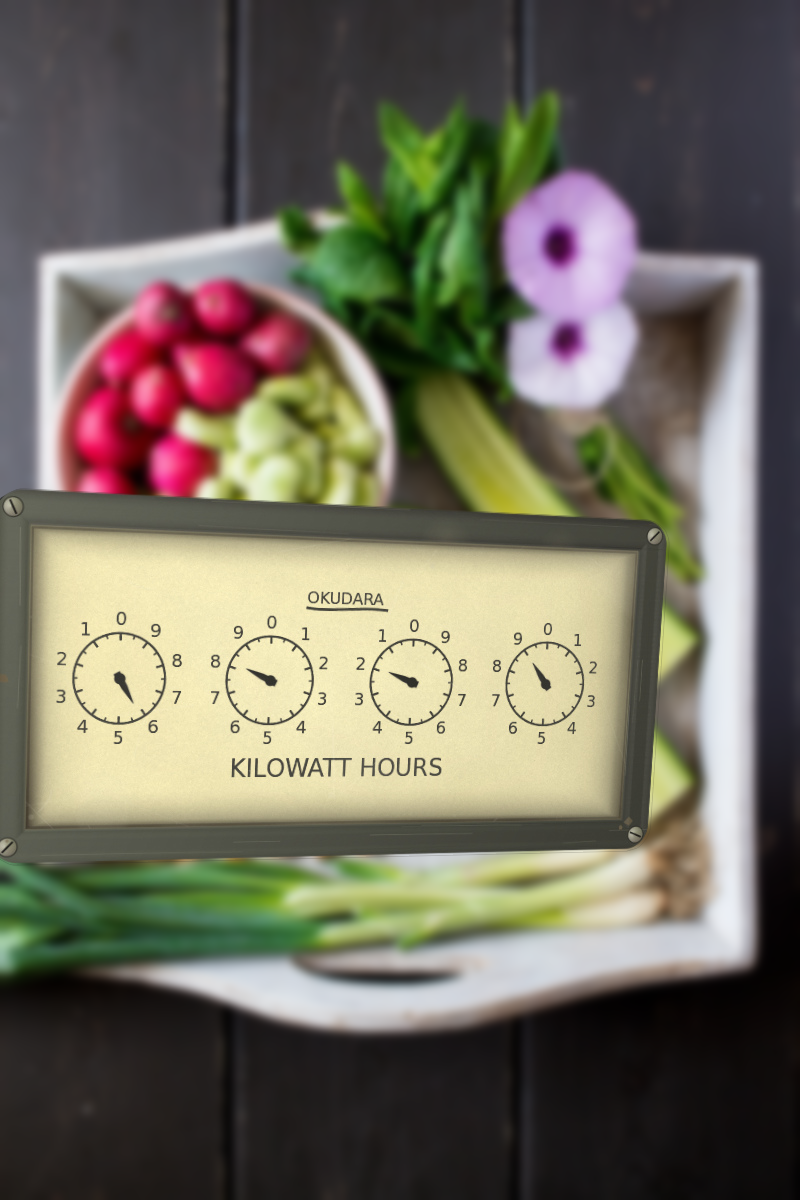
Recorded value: **5819** kWh
